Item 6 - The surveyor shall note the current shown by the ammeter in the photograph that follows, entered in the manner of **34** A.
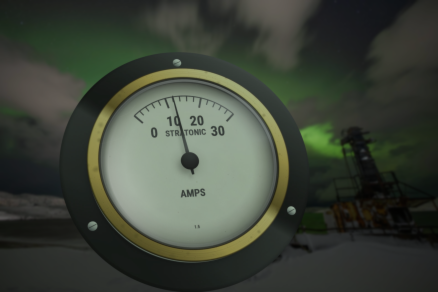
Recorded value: **12** A
